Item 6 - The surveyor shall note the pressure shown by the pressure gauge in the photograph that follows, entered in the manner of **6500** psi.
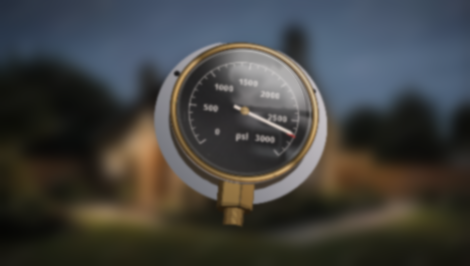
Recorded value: **2700** psi
